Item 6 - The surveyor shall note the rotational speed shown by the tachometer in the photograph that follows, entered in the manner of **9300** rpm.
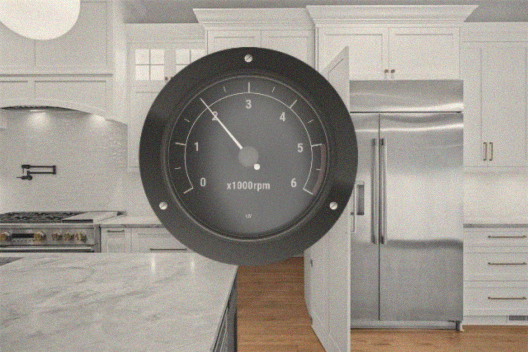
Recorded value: **2000** rpm
